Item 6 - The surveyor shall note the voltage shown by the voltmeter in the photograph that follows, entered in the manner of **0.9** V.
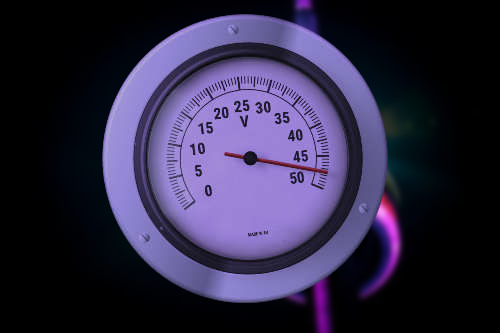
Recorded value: **47.5** V
